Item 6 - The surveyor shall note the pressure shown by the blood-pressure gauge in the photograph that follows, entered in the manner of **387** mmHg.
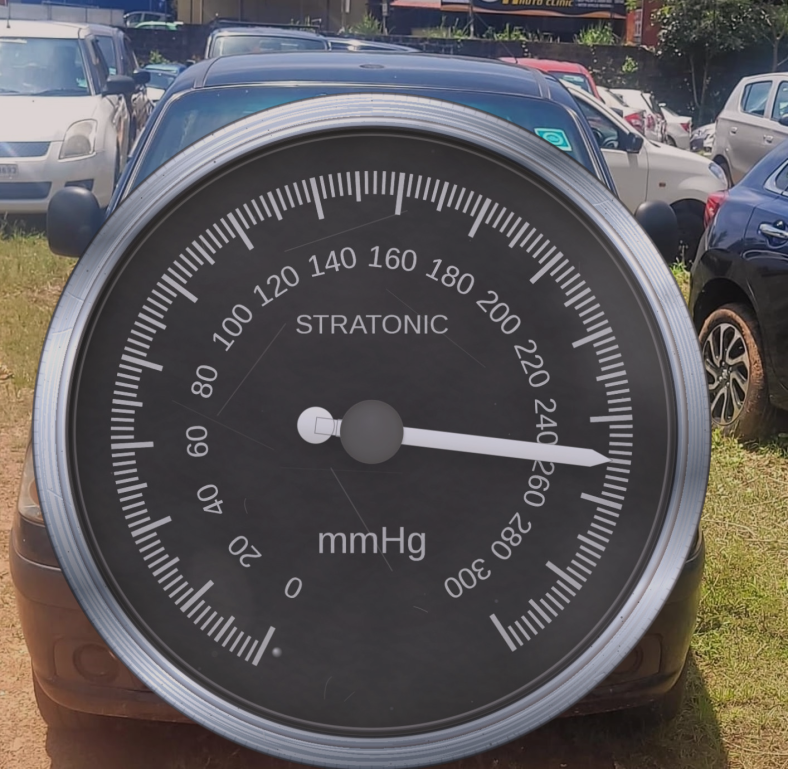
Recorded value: **250** mmHg
